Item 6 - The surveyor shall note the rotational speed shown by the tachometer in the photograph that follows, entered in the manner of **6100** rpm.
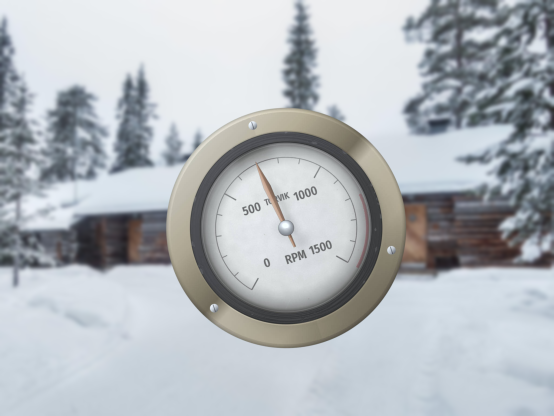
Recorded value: **700** rpm
